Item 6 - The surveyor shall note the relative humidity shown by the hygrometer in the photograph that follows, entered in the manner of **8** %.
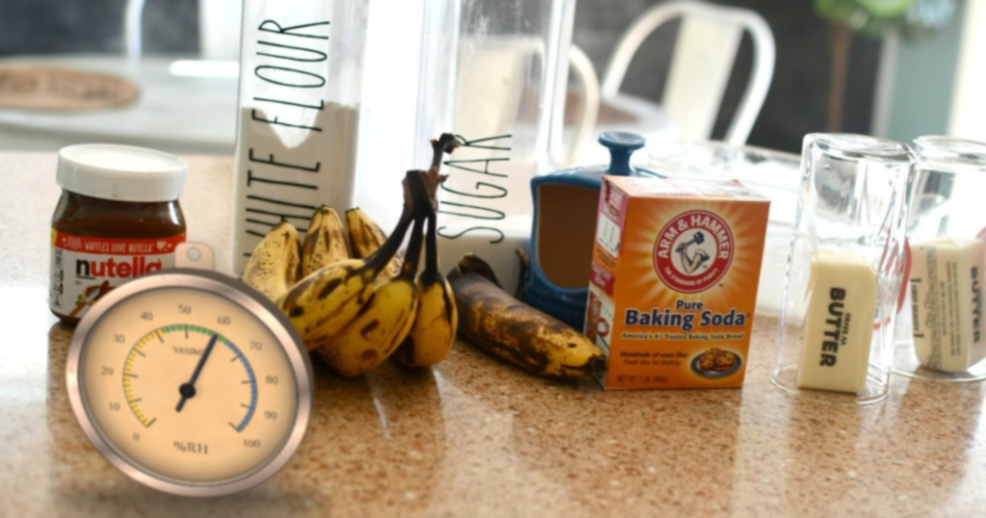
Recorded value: **60** %
